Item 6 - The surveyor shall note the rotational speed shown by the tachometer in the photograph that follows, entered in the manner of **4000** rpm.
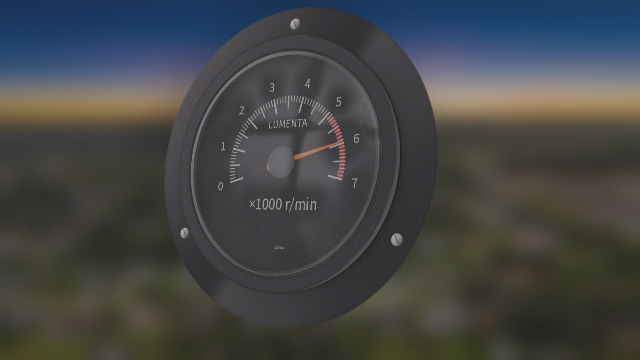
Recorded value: **6000** rpm
